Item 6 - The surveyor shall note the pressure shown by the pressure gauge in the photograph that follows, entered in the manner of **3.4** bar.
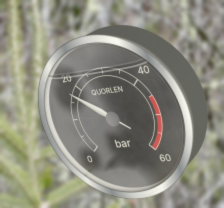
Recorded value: **17.5** bar
